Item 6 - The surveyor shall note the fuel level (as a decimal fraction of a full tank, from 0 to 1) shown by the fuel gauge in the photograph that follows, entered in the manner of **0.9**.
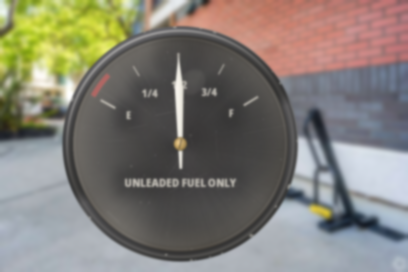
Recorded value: **0.5**
